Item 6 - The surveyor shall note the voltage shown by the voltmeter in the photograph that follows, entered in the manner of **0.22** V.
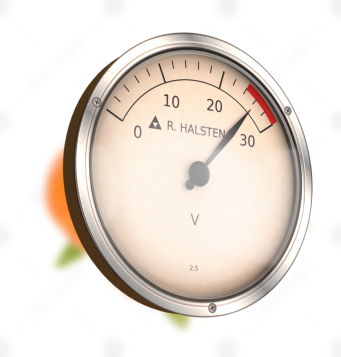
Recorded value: **26** V
